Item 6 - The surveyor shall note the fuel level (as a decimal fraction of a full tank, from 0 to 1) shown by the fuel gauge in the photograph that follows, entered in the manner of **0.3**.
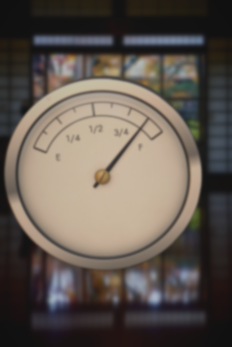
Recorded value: **0.875**
